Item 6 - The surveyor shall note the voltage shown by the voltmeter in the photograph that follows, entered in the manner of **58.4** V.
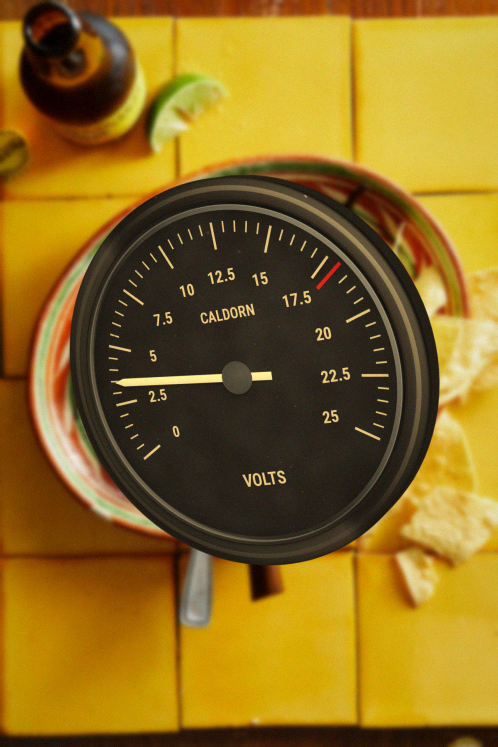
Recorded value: **3.5** V
